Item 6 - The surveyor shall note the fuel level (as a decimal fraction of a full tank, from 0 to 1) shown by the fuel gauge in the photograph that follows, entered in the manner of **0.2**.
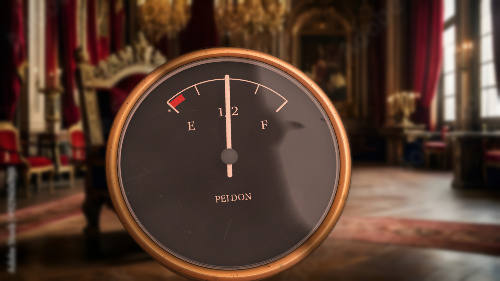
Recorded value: **0.5**
